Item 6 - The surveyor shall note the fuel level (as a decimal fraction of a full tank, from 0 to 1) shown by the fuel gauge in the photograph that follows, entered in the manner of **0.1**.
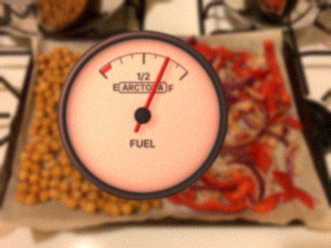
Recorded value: **0.75**
